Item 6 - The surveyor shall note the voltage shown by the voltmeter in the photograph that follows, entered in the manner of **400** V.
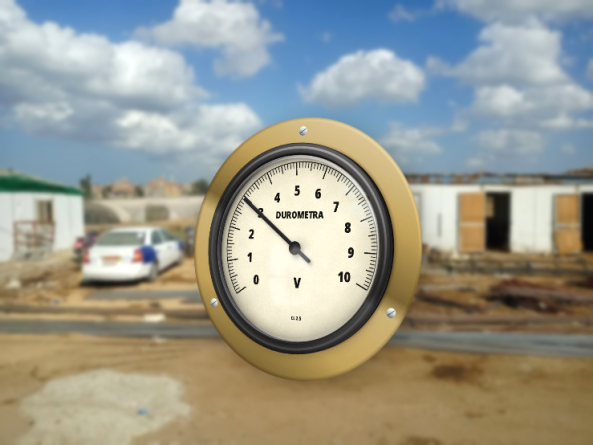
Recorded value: **3** V
